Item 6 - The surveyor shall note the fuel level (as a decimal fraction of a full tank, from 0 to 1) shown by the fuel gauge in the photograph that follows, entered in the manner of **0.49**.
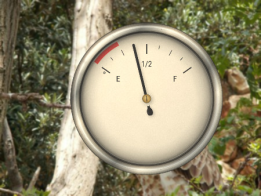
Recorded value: **0.375**
